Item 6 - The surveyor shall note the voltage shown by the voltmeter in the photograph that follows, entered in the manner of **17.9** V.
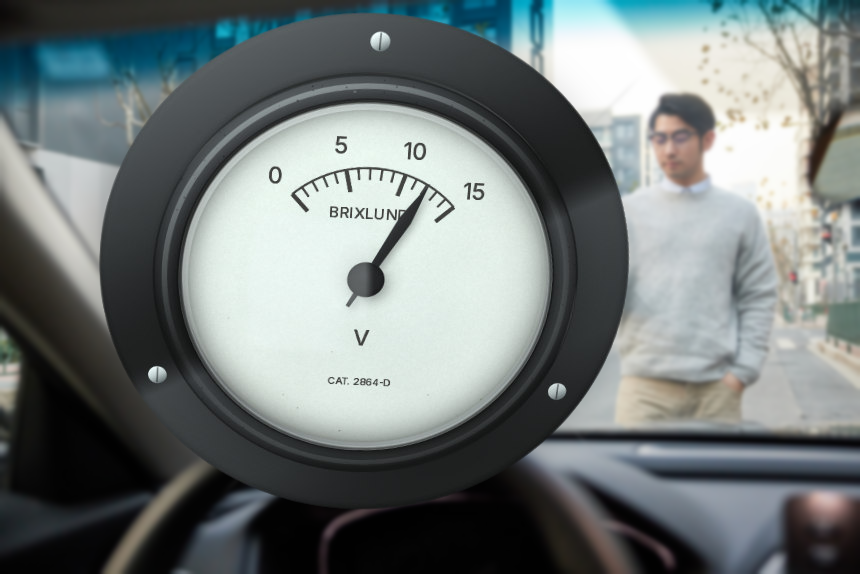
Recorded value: **12** V
